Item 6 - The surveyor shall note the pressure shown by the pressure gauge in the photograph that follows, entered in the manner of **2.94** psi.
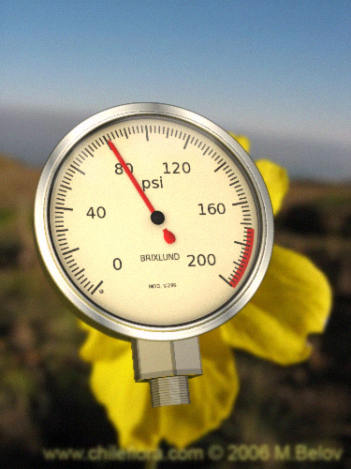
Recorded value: **80** psi
